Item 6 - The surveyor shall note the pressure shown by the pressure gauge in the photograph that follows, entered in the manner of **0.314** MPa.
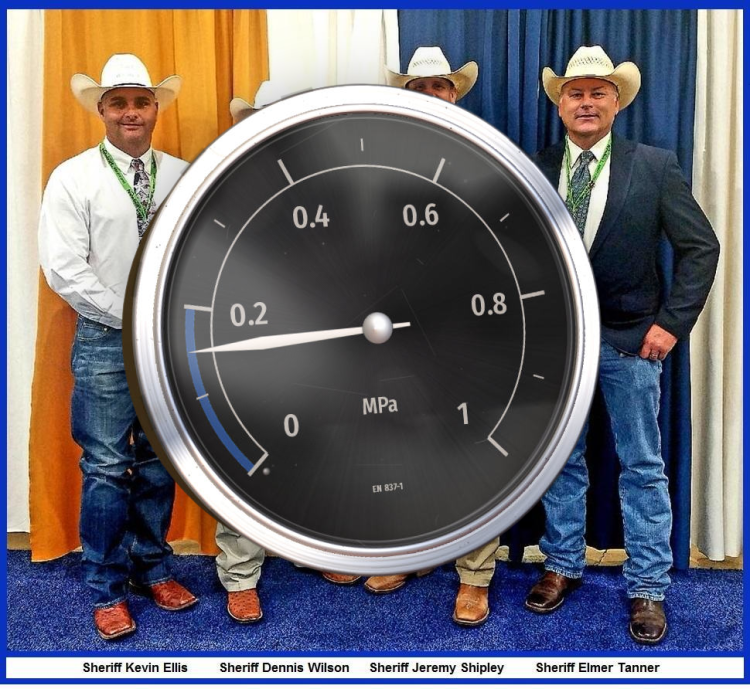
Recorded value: **0.15** MPa
